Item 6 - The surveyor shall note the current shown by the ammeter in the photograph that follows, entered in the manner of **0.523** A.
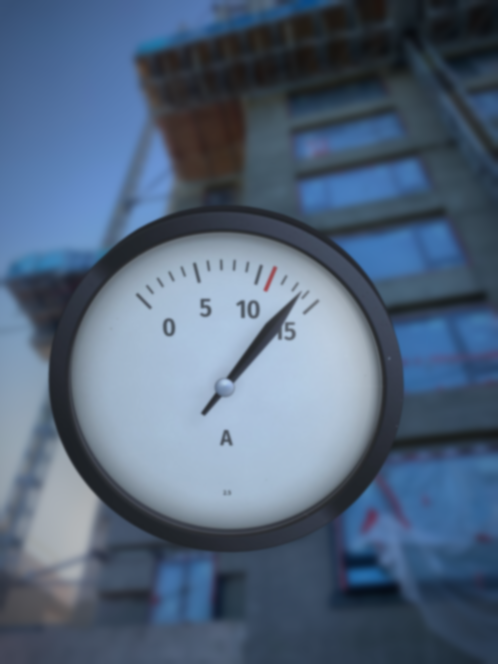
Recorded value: **13.5** A
